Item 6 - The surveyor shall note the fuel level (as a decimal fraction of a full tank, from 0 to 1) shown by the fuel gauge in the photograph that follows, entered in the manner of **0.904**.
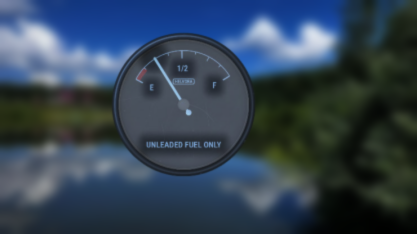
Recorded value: **0.25**
